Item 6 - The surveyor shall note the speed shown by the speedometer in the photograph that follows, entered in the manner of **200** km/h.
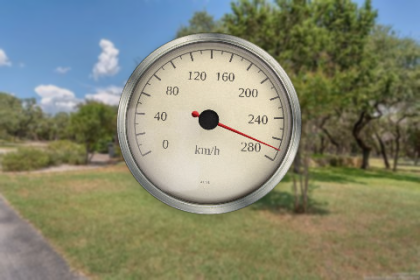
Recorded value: **270** km/h
